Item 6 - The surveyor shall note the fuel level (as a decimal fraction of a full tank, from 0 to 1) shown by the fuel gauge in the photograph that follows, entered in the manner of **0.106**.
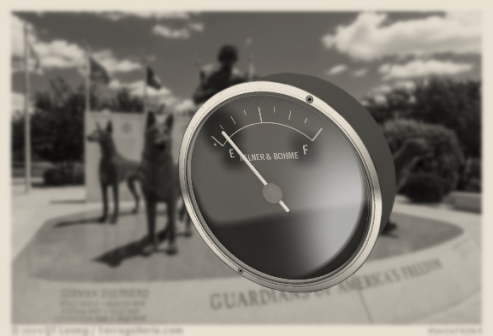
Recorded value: **0.125**
